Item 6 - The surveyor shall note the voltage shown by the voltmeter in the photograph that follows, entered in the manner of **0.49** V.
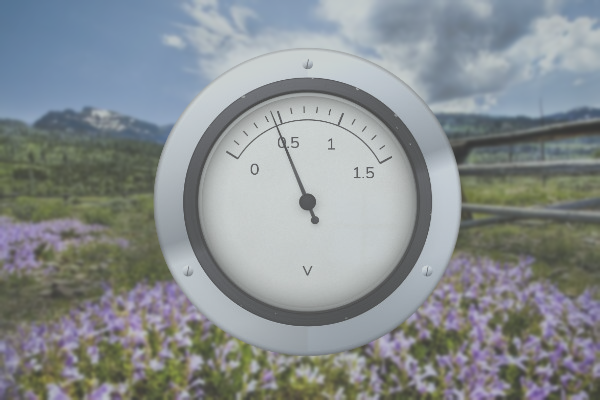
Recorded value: **0.45** V
